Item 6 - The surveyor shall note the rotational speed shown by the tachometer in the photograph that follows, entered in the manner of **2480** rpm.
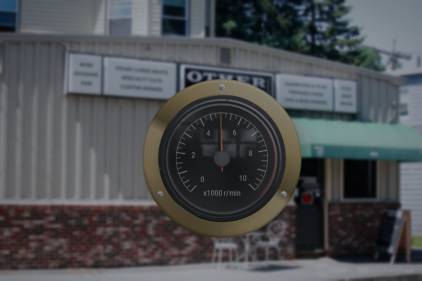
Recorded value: **5000** rpm
